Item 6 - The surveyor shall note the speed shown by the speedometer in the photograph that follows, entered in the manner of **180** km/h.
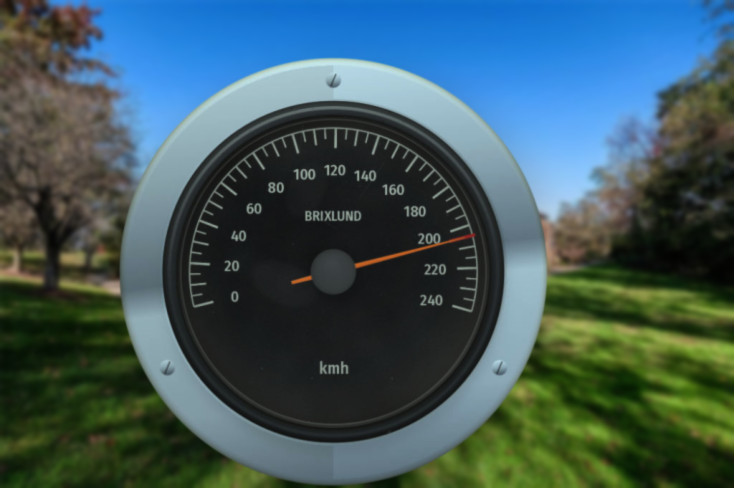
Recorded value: **205** km/h
